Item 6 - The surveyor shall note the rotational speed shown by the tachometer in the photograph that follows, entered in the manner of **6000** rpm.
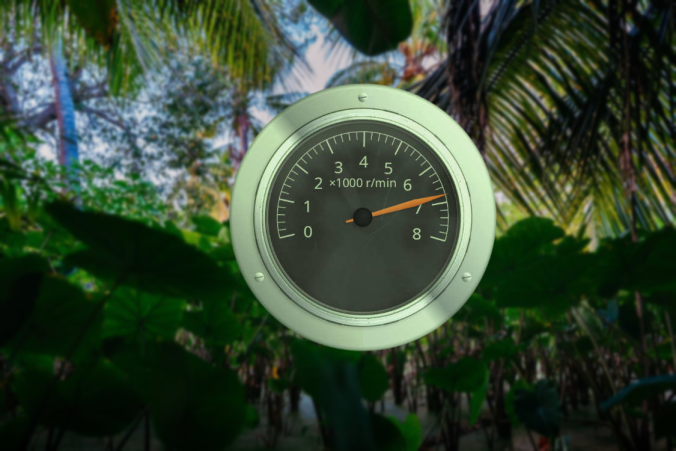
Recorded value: **6800** rpm
